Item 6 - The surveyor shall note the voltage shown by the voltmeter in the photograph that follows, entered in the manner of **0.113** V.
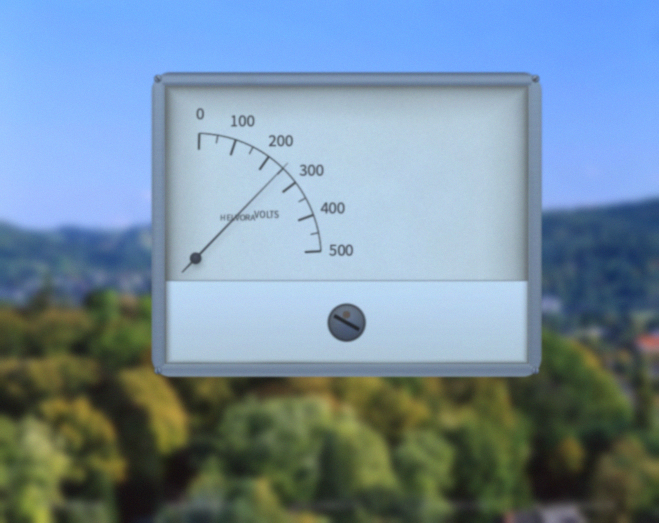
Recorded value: **250** V
